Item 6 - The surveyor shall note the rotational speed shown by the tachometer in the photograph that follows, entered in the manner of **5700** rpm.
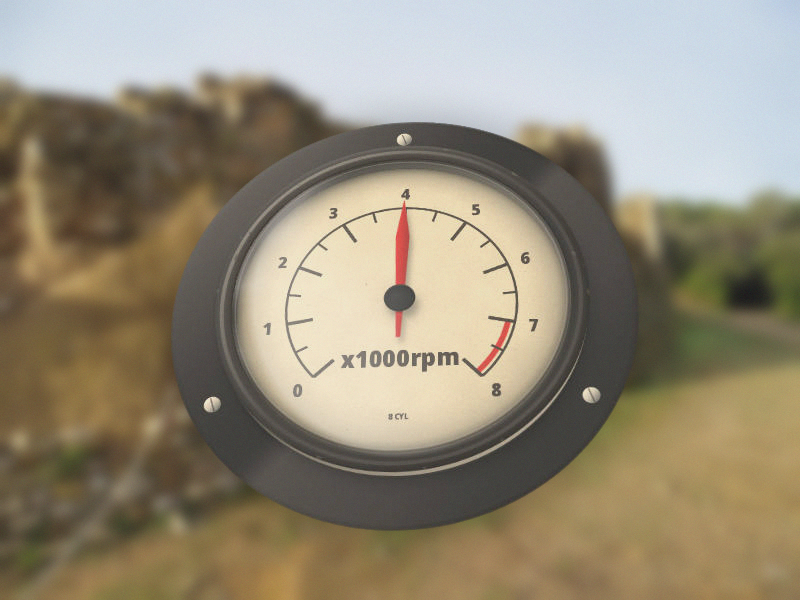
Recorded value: **4000** rpm
